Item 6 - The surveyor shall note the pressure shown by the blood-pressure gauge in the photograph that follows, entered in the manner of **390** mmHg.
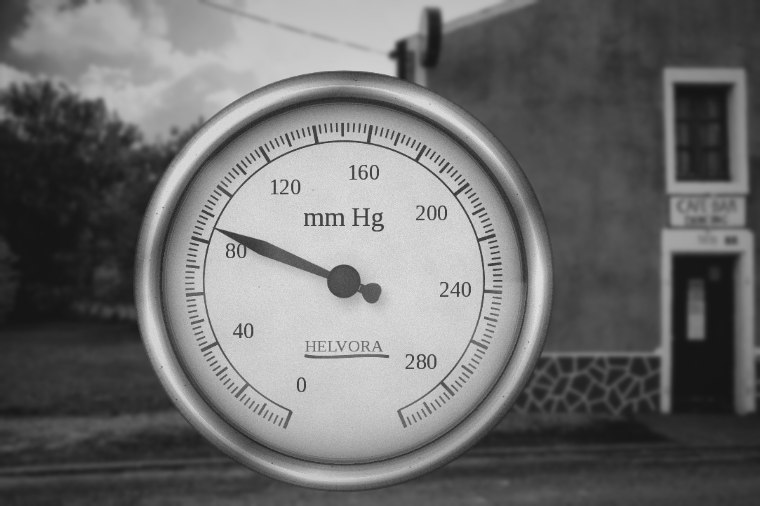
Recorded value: **86** mmHg
